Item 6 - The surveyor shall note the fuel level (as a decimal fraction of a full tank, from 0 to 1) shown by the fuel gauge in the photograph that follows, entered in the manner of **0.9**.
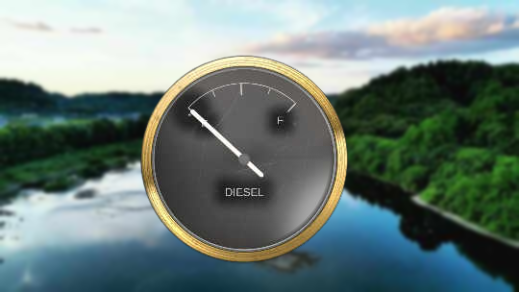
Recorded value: **0**
